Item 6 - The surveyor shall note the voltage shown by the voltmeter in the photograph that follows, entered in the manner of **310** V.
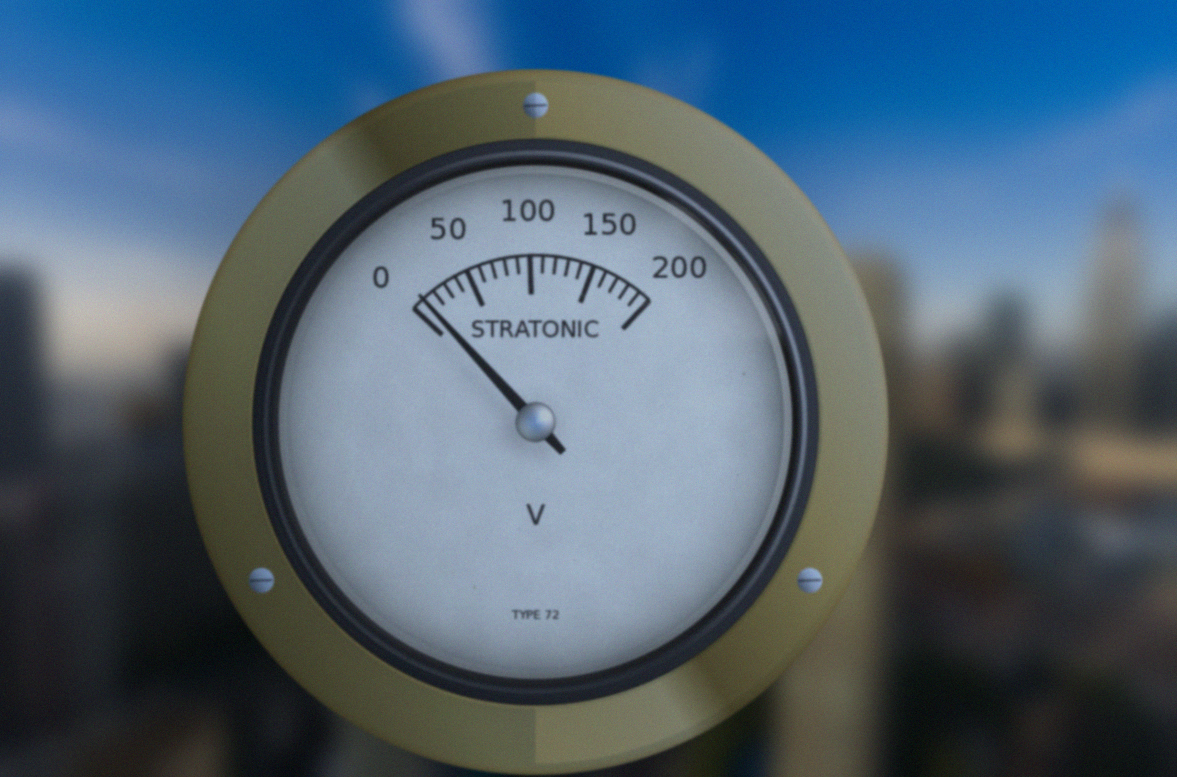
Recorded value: **10** V
